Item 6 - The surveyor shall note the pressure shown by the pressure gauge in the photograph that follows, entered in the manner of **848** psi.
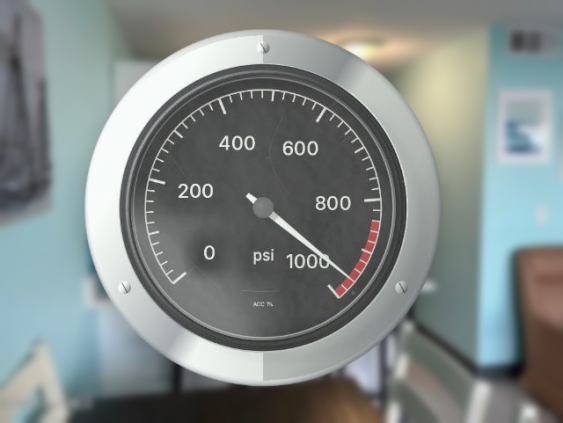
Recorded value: **960** psi
